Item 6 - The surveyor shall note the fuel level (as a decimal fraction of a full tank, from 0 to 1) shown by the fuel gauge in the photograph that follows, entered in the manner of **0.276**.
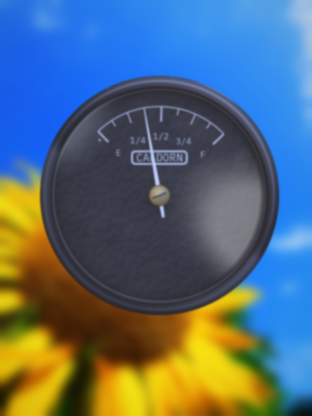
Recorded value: **0.375**
